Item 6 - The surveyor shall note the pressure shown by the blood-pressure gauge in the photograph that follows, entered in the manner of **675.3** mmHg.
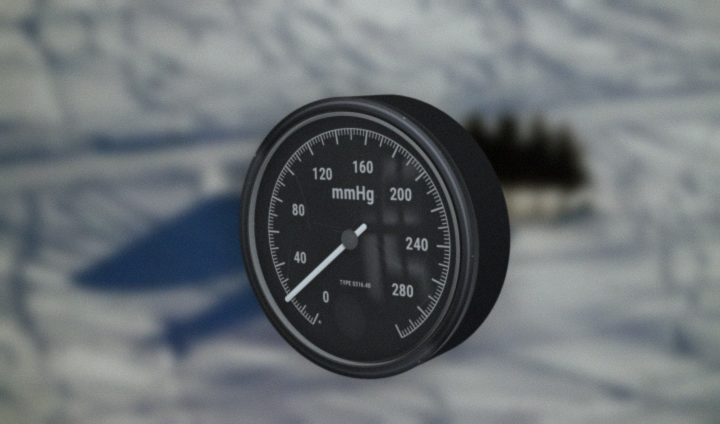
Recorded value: **20** mmHg
